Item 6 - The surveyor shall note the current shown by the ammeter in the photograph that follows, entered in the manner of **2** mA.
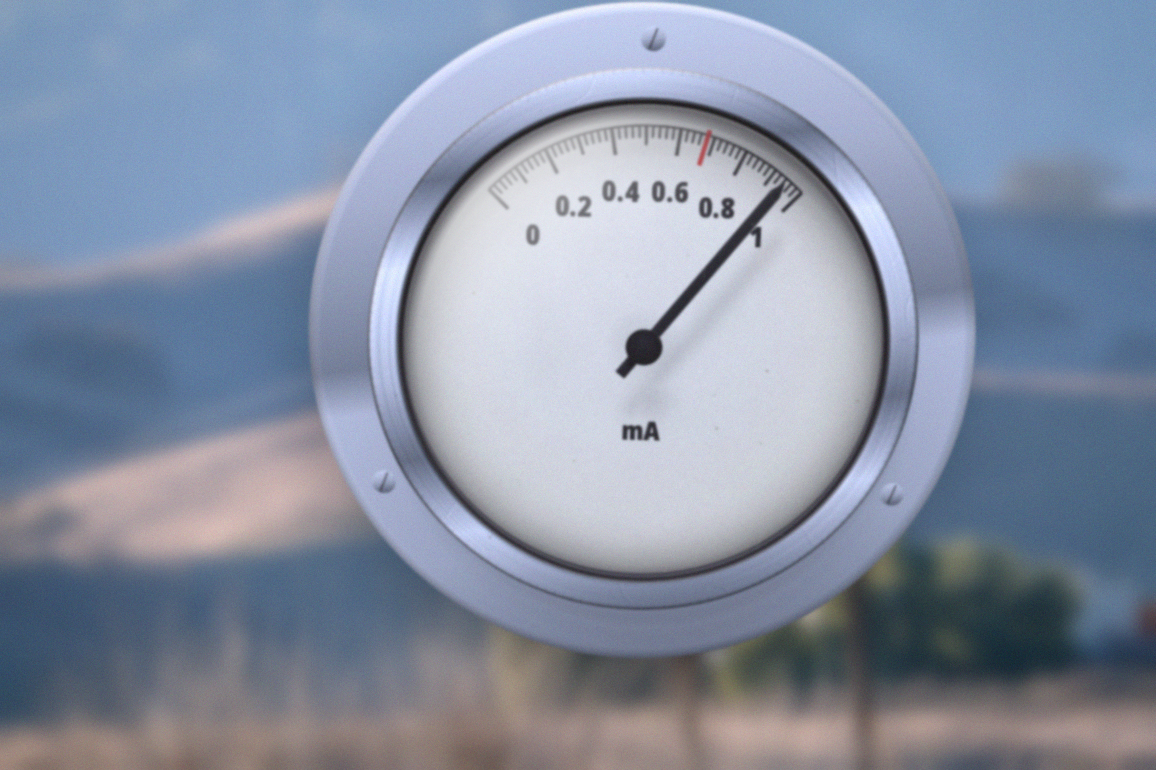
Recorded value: **0.94** mA
